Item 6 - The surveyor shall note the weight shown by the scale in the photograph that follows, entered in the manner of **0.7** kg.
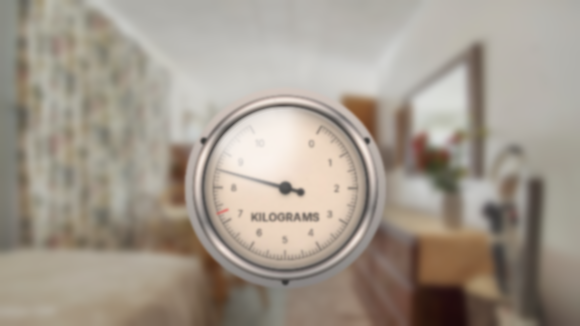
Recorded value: **8.5** kg
